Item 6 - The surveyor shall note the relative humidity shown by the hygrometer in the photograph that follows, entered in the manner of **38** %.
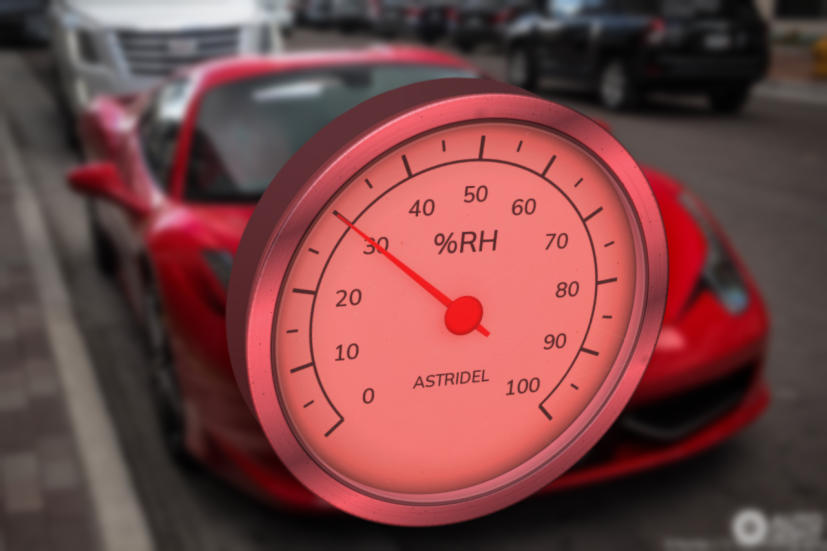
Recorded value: **30** %
